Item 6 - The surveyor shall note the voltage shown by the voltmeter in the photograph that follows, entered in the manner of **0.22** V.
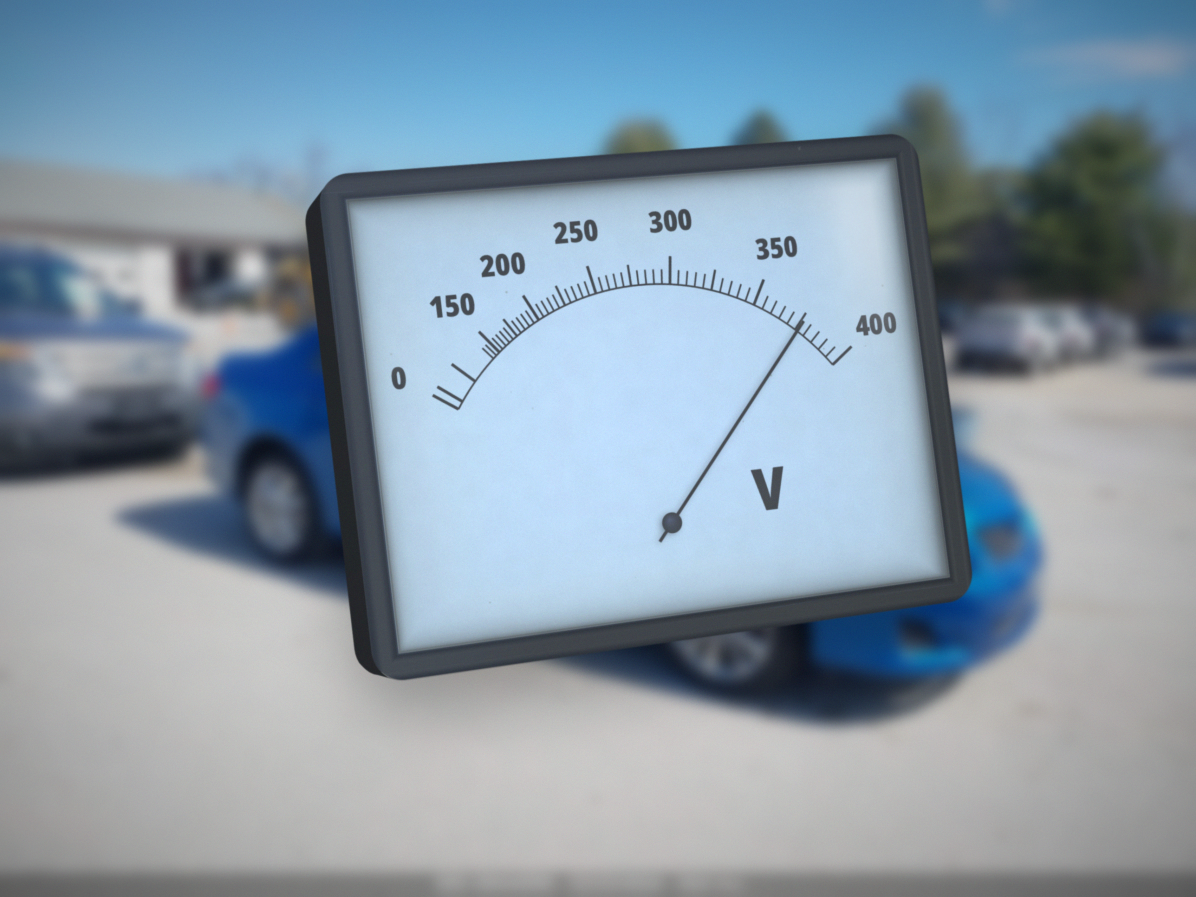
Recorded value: **375** V
